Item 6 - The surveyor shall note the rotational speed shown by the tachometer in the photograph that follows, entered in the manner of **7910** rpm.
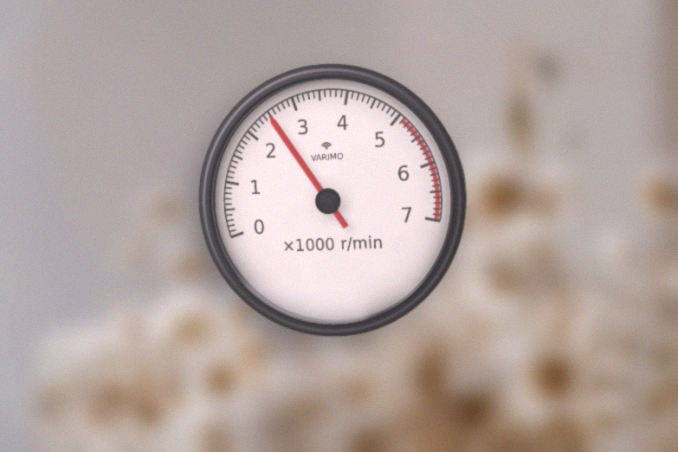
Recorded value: **2500** rpm
